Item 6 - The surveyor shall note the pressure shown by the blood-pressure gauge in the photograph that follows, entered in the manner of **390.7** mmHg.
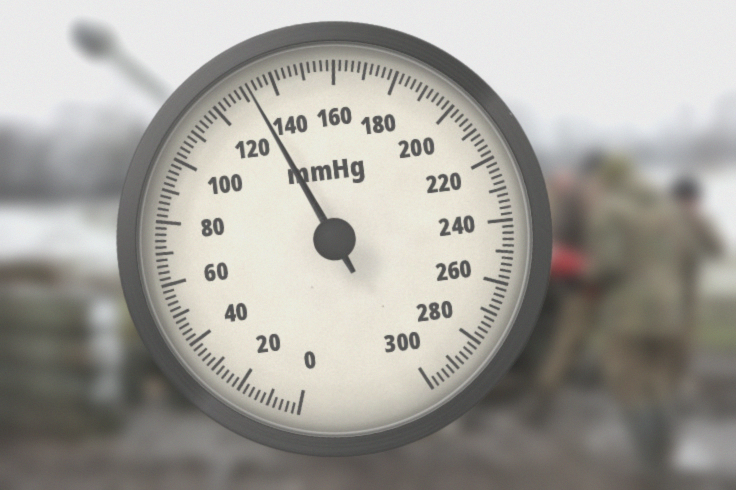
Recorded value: **132** mmHg
